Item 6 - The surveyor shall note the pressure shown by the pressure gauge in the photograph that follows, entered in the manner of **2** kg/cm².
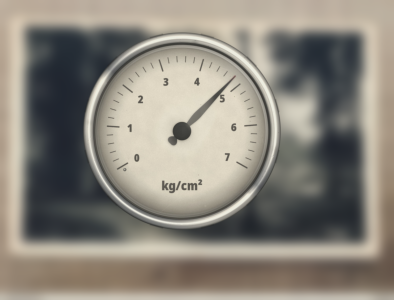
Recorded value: **4.8** kg/cm²
